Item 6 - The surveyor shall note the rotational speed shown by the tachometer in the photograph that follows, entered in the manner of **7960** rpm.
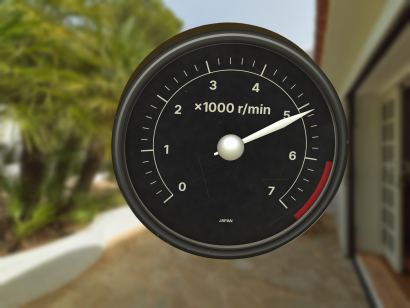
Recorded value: **5100** rpm
